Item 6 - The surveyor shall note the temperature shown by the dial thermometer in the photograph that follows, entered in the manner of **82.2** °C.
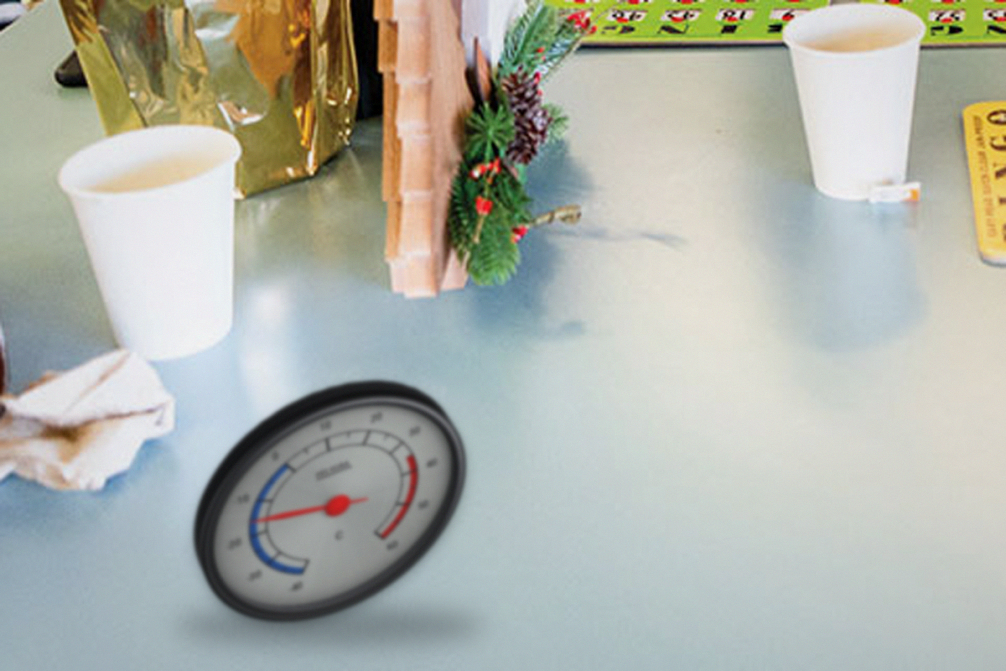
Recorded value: **-15** °C
